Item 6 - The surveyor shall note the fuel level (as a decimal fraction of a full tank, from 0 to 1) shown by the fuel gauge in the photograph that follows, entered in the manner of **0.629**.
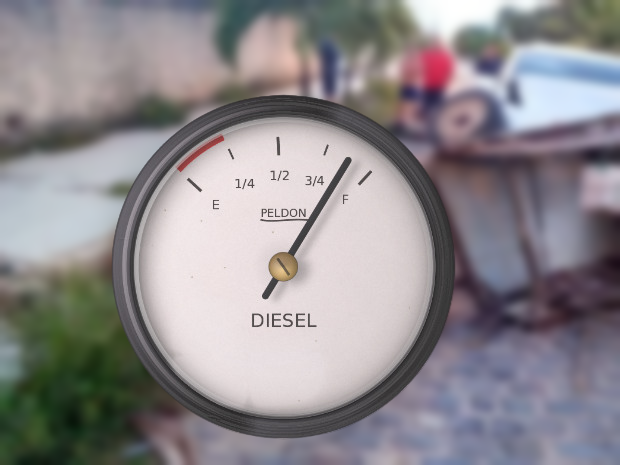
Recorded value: **0.875**
